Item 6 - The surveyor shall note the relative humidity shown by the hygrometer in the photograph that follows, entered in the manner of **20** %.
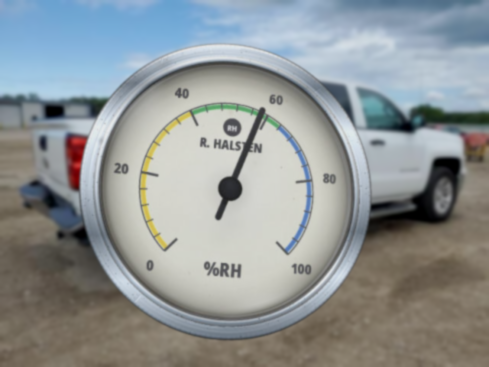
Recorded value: **58** %
